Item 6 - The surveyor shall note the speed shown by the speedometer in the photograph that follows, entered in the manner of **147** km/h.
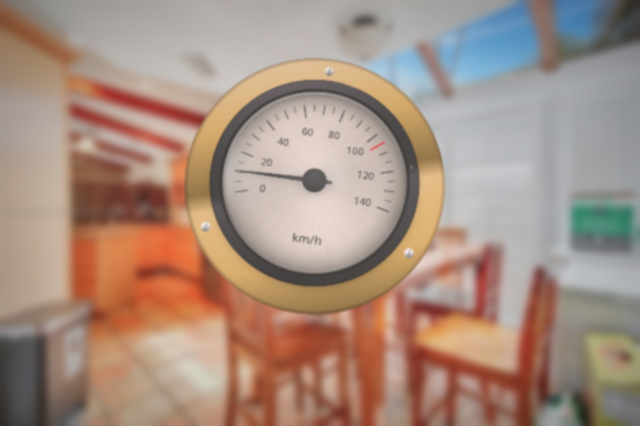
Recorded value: **10** km/h
